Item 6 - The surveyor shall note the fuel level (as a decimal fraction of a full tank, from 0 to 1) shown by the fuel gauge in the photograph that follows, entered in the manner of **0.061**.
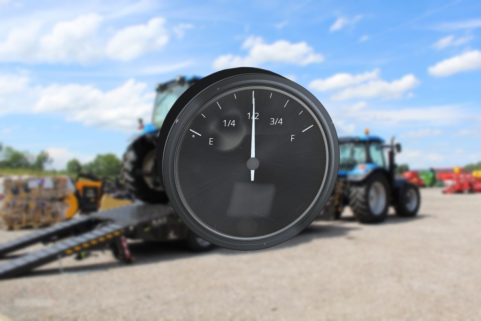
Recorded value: **0.5**
